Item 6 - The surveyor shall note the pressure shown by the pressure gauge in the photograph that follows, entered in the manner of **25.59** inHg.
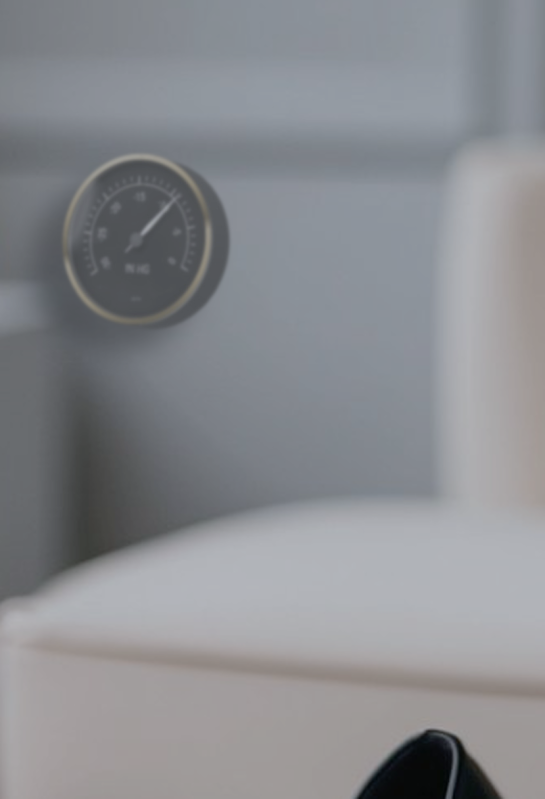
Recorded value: **-9** inHg
